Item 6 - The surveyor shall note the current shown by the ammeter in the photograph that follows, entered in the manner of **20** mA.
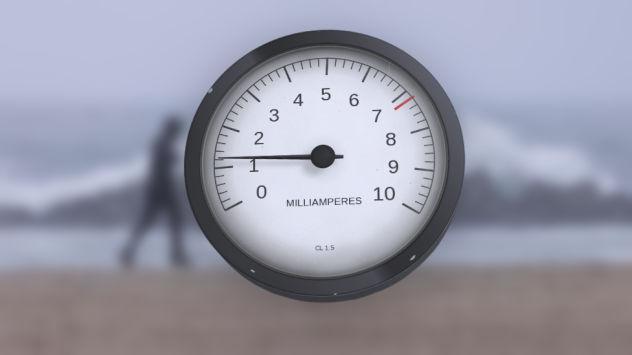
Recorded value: **1.2** mA
